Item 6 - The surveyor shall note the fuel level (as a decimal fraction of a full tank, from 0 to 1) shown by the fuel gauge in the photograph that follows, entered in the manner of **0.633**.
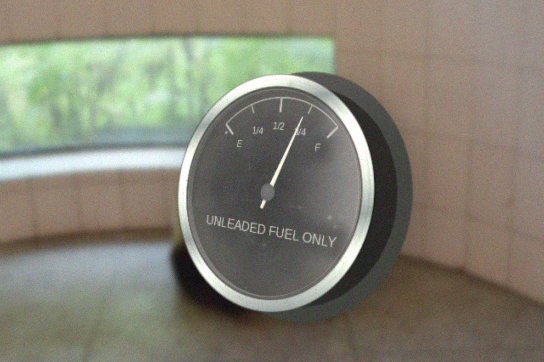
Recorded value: **0.75**
